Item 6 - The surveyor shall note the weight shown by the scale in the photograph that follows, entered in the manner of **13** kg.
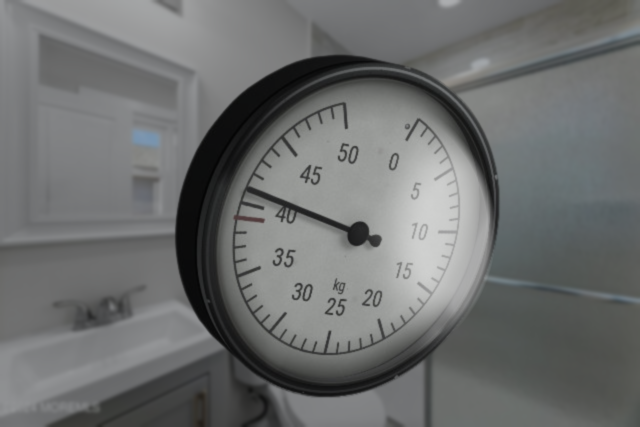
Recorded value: **41** kg
